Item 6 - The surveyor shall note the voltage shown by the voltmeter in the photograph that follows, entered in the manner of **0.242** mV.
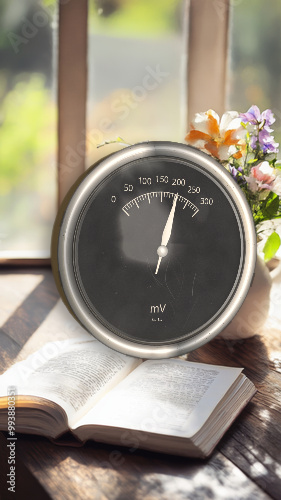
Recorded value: **200** mV
